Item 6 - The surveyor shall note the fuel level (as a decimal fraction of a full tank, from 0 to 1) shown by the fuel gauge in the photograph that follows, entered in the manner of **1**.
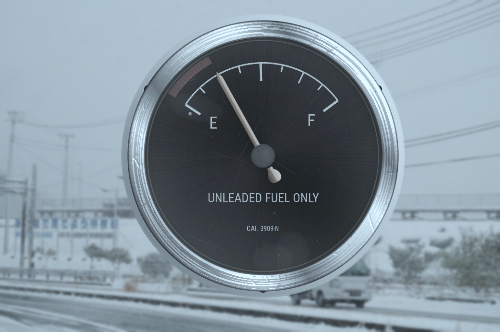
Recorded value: **0.25**
